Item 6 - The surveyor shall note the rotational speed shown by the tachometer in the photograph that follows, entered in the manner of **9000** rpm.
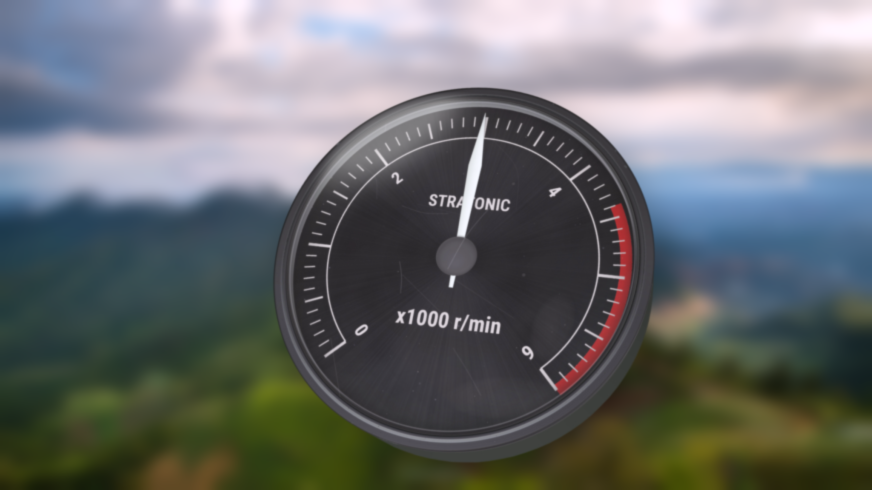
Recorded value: **3000** rpm
